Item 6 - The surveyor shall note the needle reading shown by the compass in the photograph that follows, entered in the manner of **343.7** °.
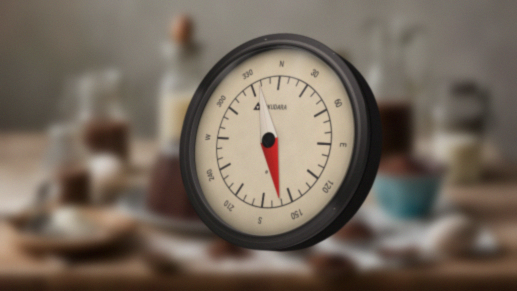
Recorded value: **160** °
